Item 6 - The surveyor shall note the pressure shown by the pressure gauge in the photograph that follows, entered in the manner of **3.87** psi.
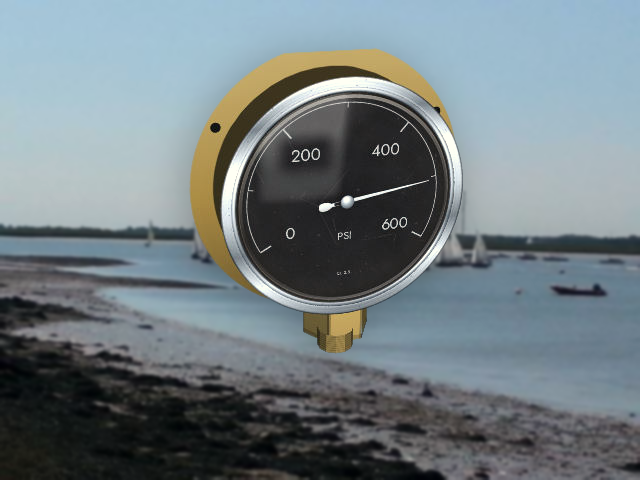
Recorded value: **500** psi
